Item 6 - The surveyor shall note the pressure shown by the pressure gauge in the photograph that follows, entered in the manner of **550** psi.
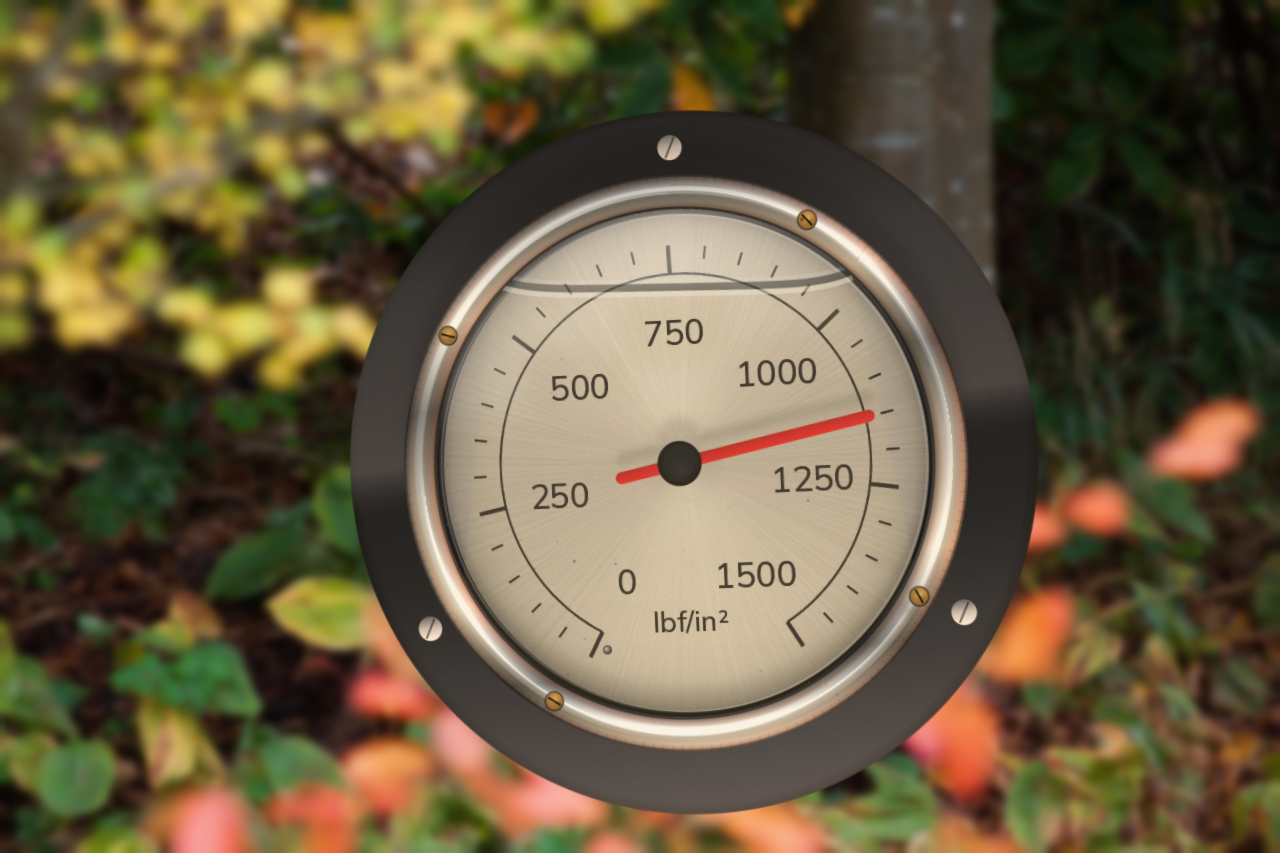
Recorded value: **1150** psi
